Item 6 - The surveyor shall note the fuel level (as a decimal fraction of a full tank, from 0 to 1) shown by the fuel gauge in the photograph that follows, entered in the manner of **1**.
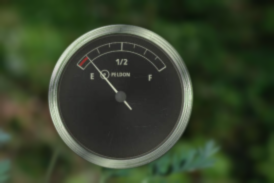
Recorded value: **0.125**
